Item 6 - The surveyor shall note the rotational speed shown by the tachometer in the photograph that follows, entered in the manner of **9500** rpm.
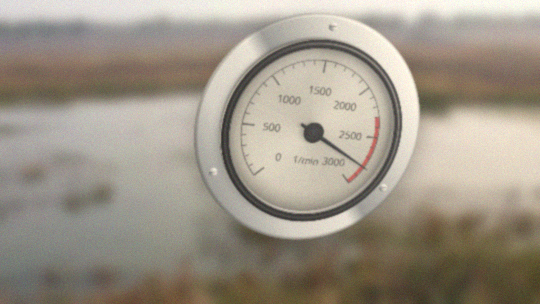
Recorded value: **2800** rpm
